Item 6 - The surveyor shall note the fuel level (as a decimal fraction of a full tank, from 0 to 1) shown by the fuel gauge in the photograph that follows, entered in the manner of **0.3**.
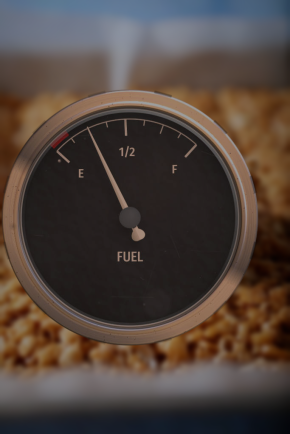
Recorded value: **0.25**
